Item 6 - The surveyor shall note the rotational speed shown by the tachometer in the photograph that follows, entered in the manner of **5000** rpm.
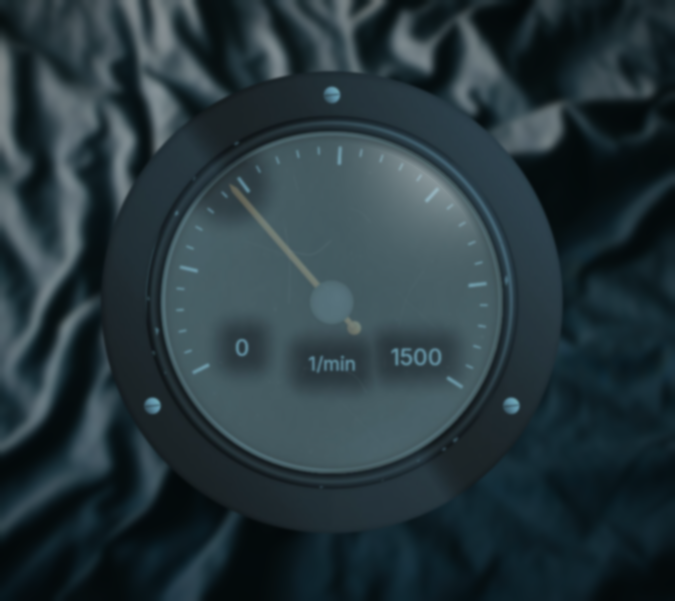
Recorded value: **475** rpm
